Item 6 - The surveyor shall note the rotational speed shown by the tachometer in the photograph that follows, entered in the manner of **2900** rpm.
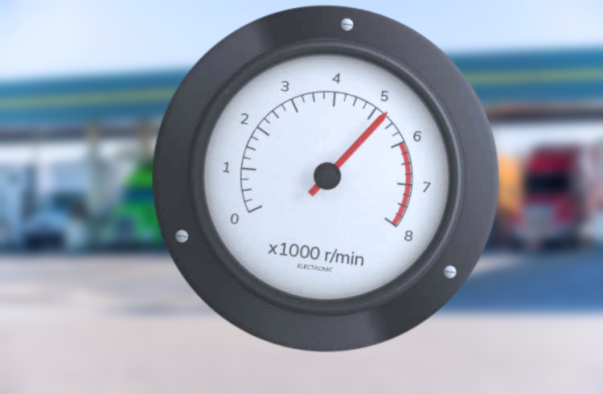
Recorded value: **5250** rpm
